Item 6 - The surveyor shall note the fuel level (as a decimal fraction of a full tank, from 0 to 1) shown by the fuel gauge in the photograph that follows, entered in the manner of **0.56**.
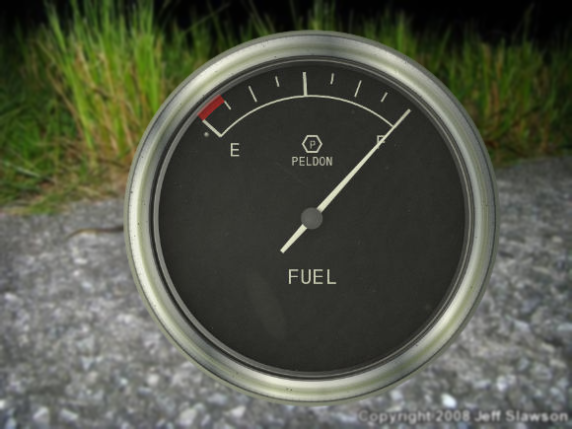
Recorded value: **1**
